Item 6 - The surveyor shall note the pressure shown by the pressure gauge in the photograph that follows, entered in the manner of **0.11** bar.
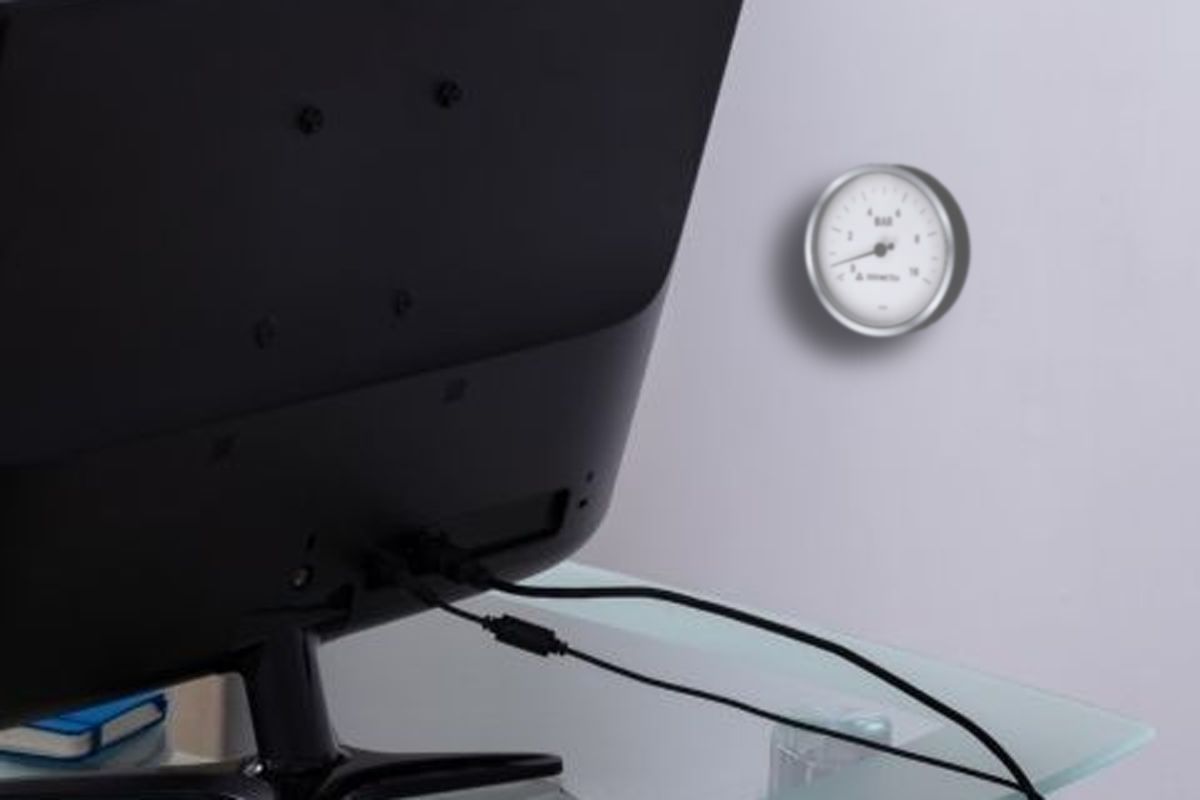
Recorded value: **0.5** bar
